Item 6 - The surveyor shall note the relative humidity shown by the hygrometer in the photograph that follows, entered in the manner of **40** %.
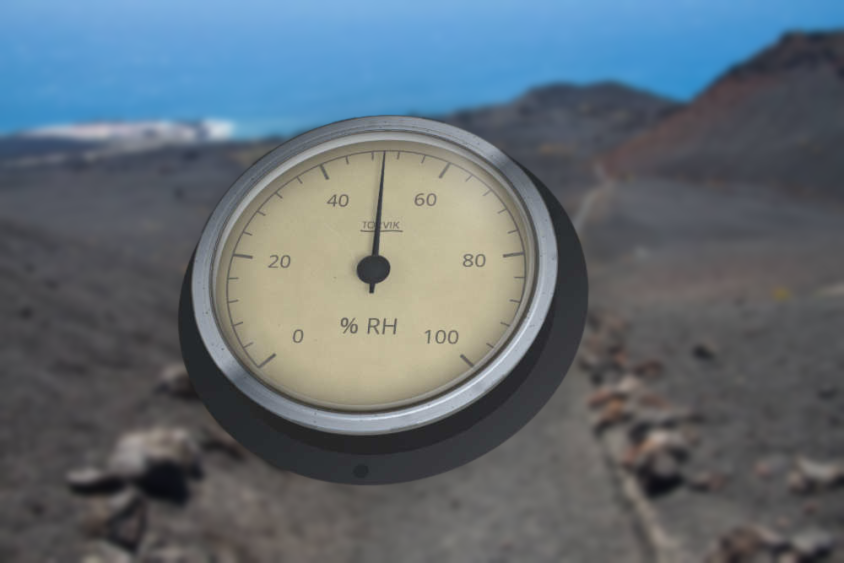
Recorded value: **50** %
